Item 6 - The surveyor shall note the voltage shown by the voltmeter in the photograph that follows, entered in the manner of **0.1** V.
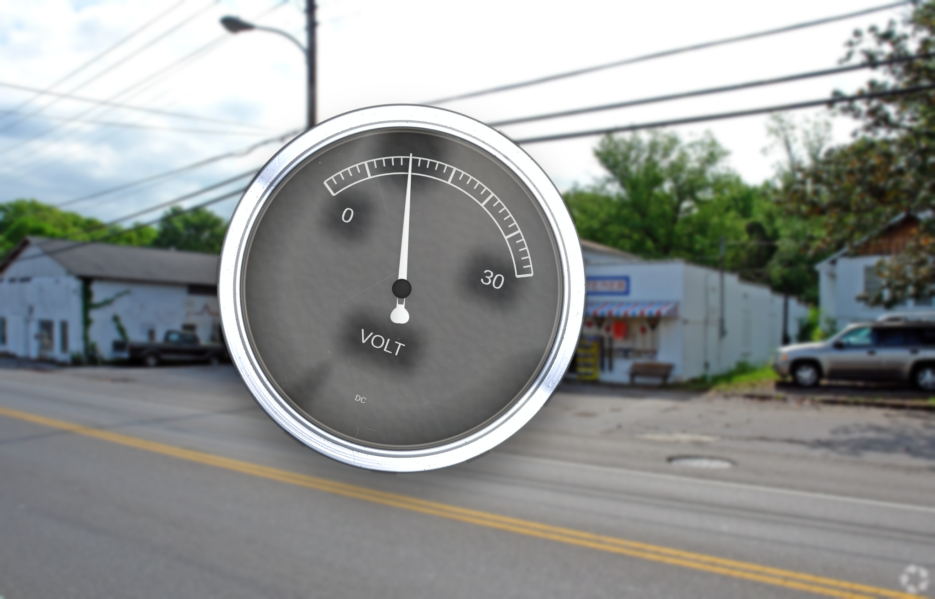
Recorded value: **10** V
